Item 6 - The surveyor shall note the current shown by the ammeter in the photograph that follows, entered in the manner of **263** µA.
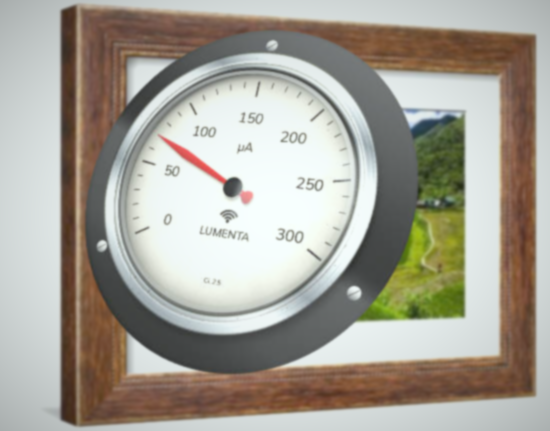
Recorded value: **70** µA
